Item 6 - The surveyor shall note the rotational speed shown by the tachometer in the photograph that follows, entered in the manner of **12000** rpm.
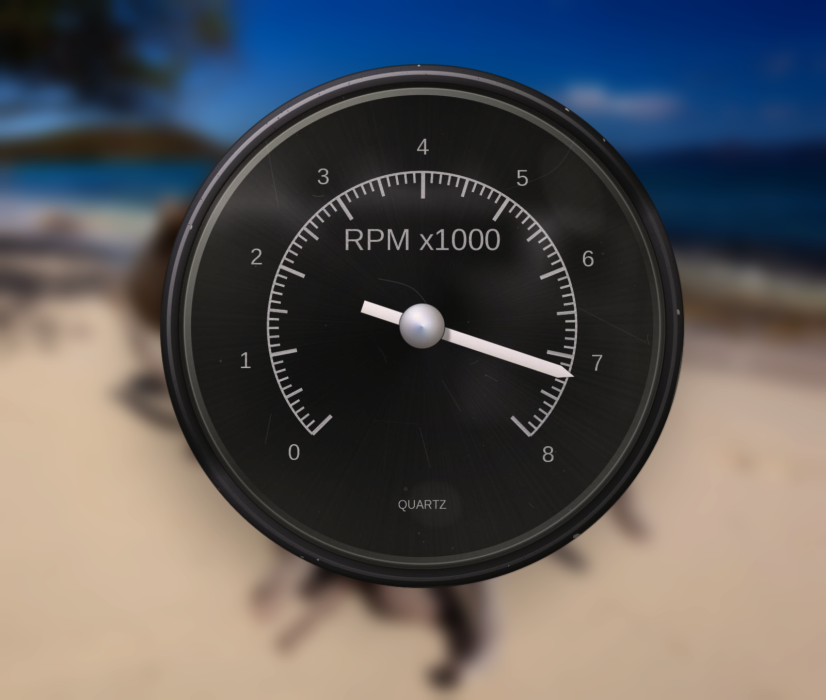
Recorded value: **7200** rpm
